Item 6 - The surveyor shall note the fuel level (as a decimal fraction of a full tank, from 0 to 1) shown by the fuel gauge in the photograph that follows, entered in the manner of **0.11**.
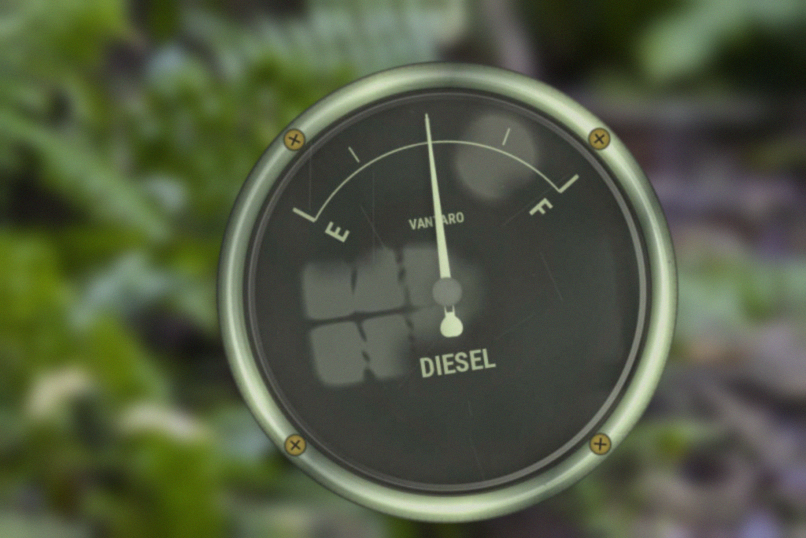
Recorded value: **0.5**
